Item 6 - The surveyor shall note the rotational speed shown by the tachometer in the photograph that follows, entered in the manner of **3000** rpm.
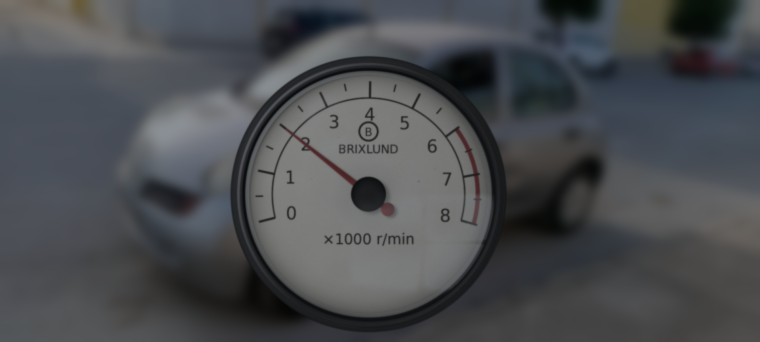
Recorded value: **2000** rpm
